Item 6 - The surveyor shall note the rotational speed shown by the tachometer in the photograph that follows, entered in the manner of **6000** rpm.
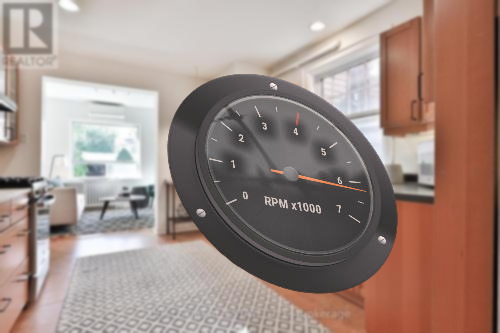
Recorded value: **6250** rpm
